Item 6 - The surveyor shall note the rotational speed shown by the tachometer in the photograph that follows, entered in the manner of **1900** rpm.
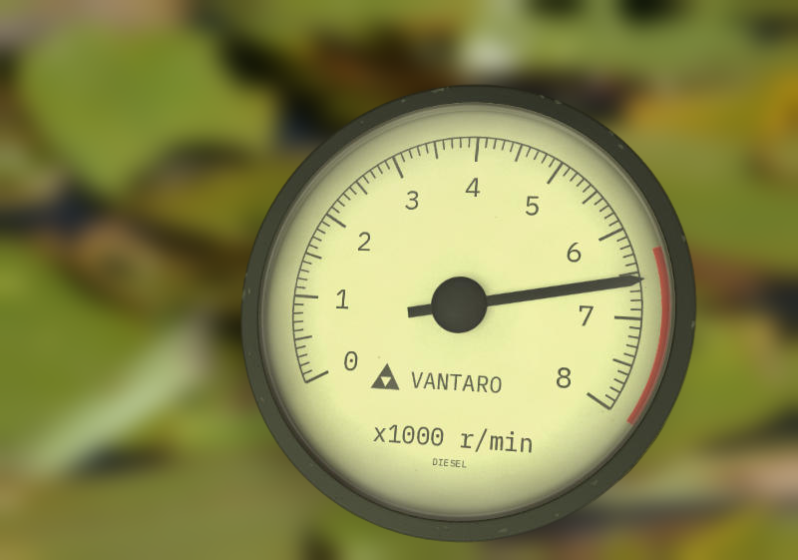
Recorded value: **6600** rpm
